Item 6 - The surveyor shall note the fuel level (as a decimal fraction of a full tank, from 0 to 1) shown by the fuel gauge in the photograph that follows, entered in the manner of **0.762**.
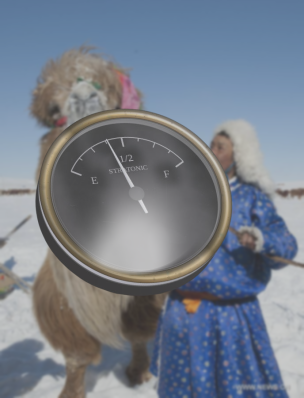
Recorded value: **0.375**
